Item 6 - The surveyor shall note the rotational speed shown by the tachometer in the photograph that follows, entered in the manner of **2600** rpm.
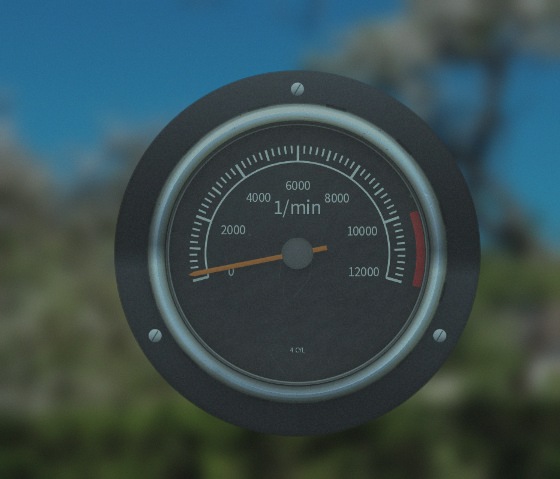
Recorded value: **200** rpm
